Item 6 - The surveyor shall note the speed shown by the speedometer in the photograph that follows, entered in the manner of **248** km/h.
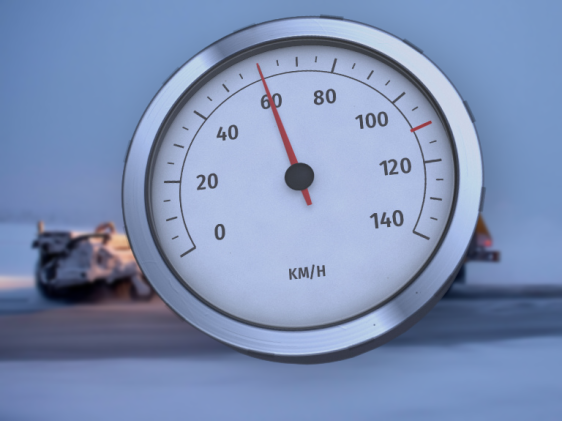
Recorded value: **60** km/h
